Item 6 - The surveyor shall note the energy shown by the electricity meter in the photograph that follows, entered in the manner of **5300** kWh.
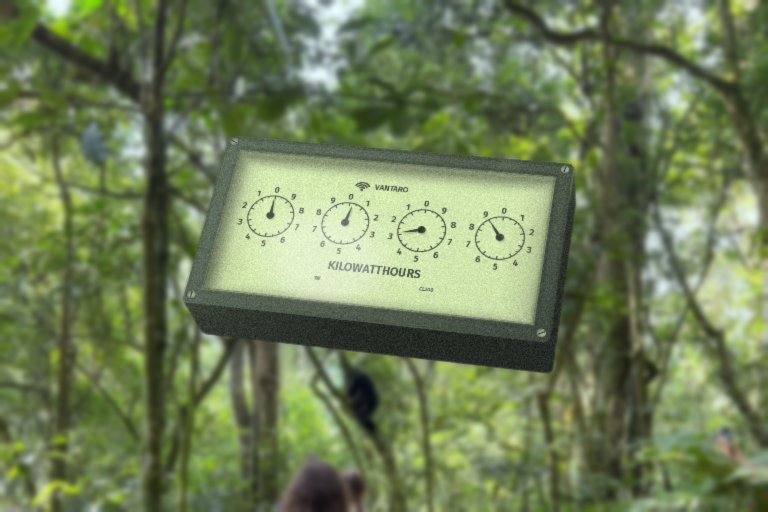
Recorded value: **29** kWh
